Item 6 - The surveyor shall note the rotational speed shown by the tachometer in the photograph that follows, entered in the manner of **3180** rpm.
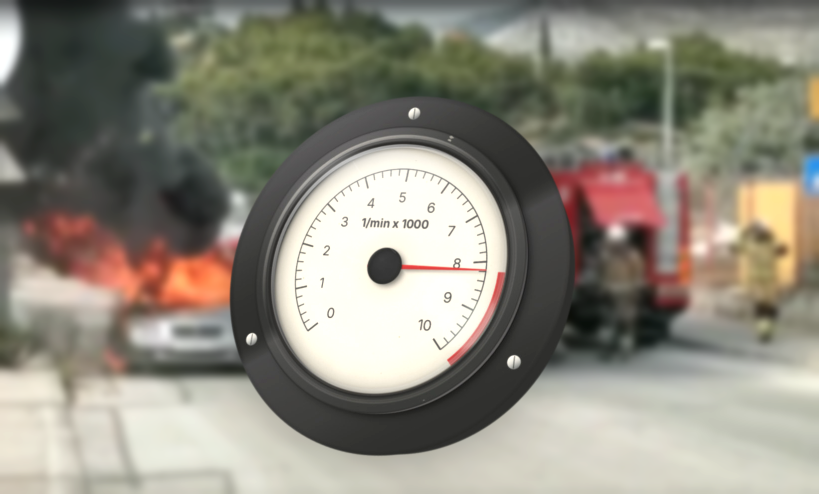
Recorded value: **8200** rpm
